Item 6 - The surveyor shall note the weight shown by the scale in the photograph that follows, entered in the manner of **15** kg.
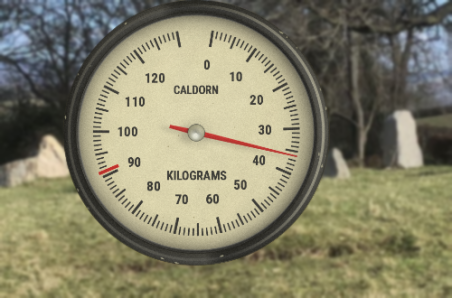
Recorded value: **36** kg
